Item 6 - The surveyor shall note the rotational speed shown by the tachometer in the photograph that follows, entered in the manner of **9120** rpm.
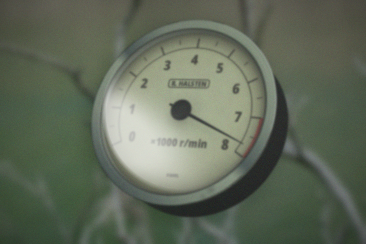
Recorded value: **7750** rpm
